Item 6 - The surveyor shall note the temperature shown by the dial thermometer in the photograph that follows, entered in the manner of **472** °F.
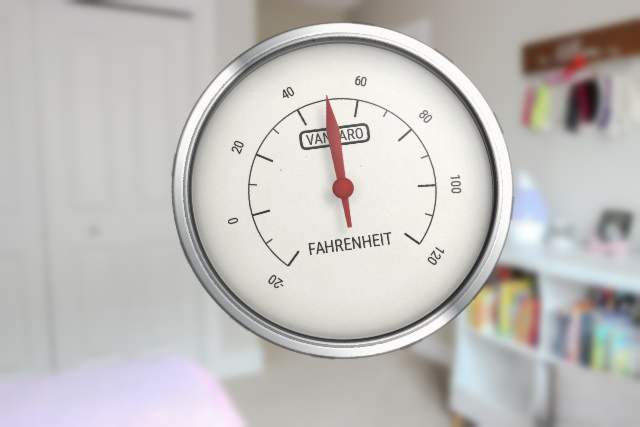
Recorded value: **50** °F
